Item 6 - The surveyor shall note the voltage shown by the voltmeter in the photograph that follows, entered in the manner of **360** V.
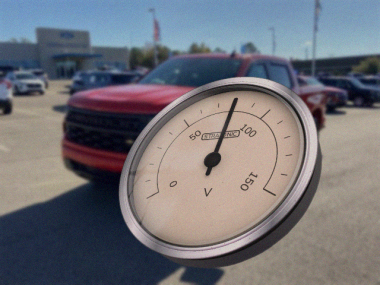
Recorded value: **80** V
